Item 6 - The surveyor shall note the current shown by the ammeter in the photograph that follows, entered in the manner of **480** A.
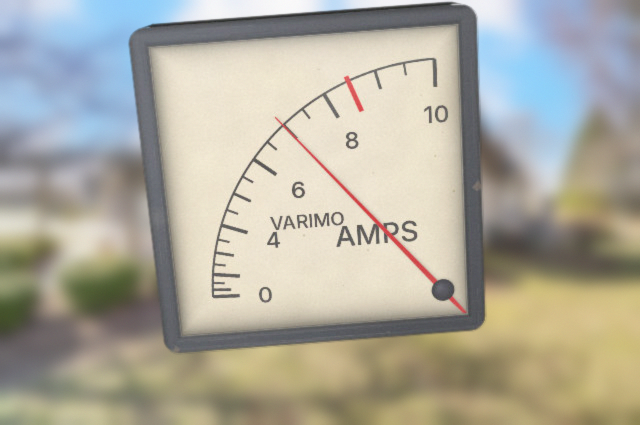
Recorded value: **7** A
